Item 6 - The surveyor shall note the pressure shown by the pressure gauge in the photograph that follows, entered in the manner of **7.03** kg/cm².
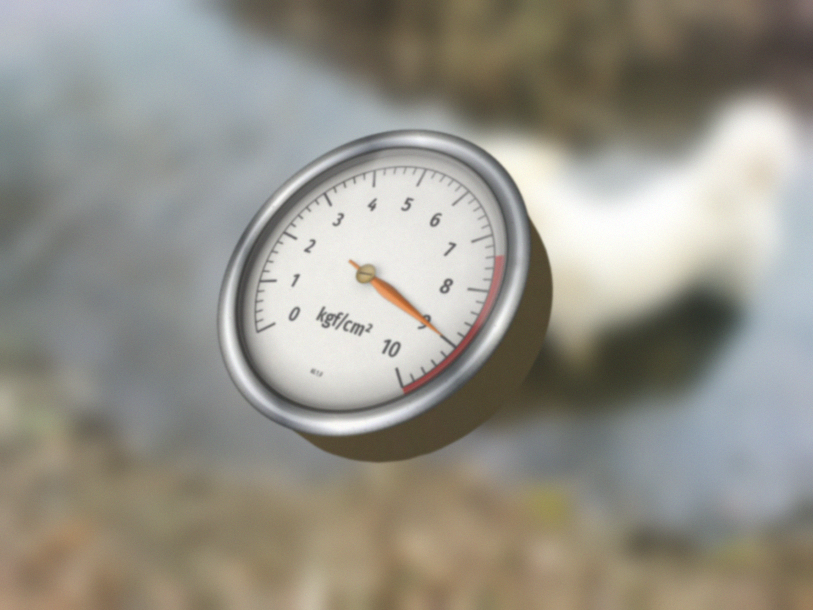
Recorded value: **9** kg/cm²
